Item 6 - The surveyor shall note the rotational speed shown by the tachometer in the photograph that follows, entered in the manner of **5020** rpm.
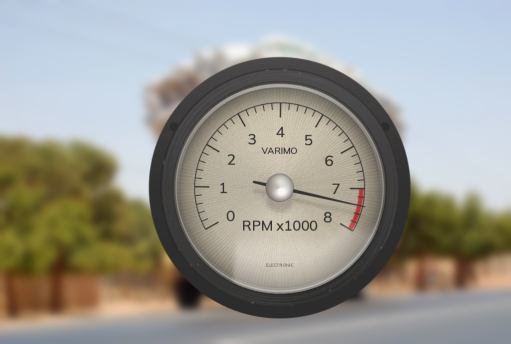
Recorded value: **7400** rpm
